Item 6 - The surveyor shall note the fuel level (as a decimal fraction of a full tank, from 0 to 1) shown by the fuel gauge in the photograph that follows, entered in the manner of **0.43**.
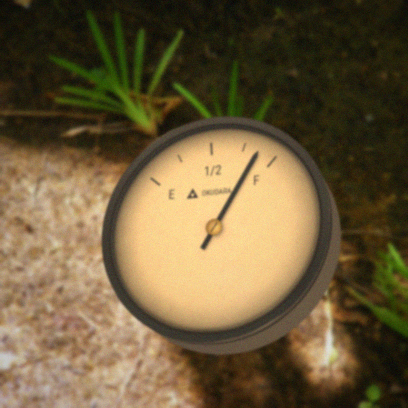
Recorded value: **0.875**
